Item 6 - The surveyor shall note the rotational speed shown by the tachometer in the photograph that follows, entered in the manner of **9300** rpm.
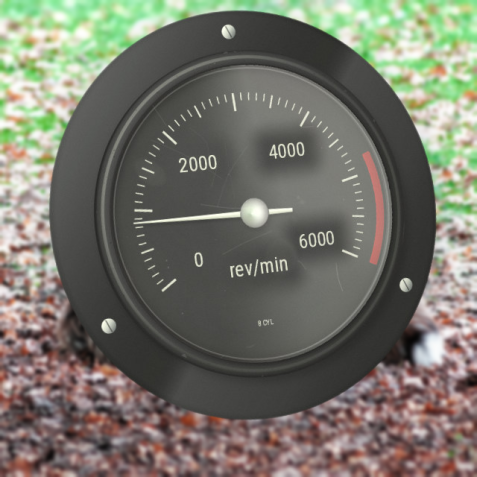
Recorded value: **850** rpm
